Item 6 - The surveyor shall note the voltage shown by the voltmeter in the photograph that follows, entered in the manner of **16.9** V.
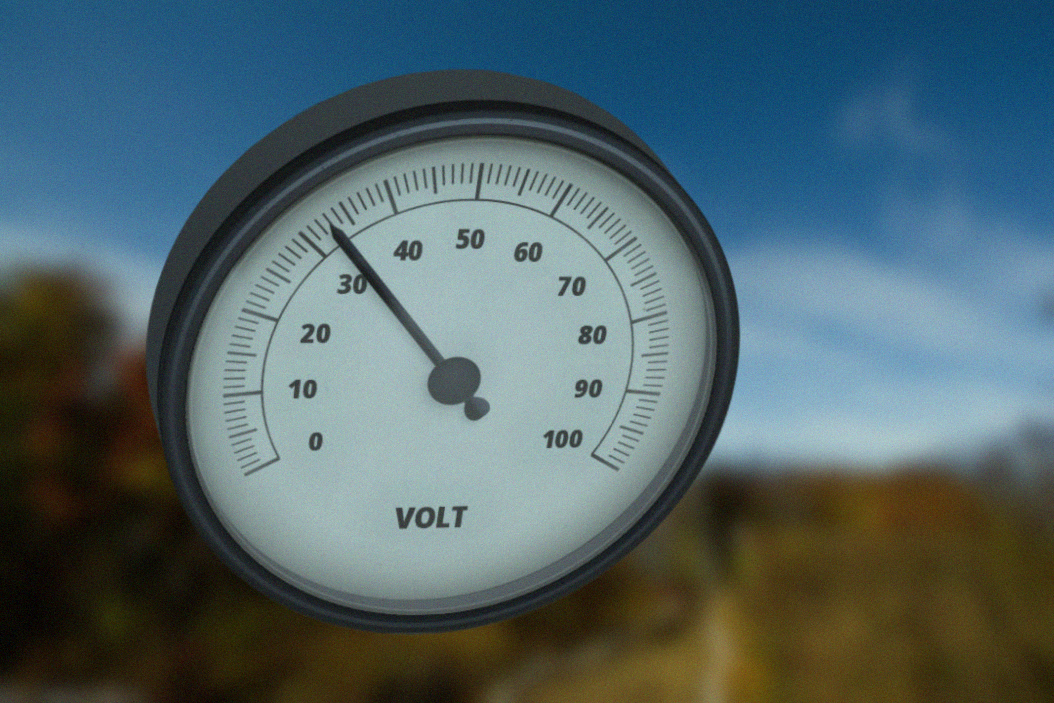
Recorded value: **33** V
